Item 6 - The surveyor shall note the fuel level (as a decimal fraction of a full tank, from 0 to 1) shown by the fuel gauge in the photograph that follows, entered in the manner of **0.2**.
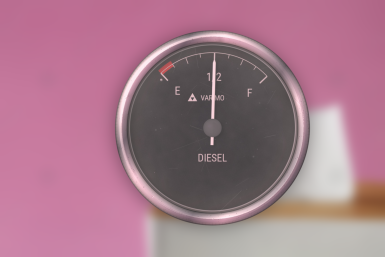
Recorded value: **0.5**
